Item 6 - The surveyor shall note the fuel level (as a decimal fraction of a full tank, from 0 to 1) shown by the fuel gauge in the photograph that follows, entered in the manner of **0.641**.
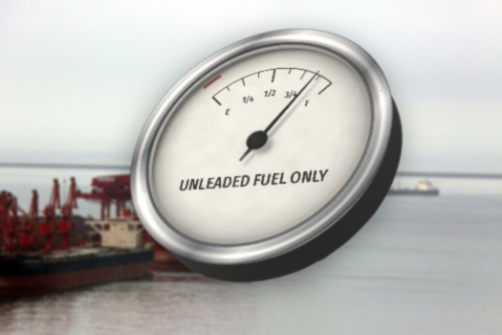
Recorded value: **0.875**
